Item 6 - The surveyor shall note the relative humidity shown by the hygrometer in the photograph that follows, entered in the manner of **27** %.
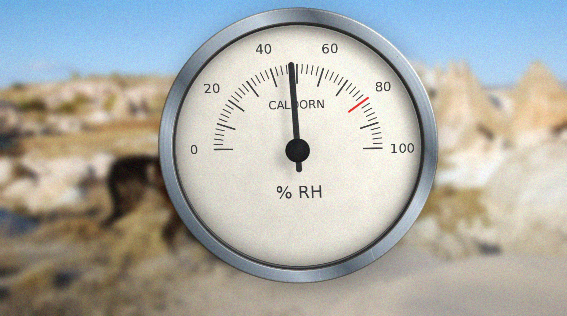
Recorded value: **48** %
